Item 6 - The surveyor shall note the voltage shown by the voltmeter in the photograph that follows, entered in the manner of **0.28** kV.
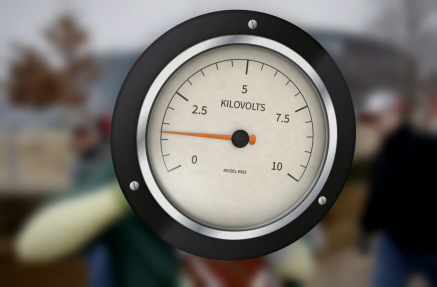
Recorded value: **1.25** kV
